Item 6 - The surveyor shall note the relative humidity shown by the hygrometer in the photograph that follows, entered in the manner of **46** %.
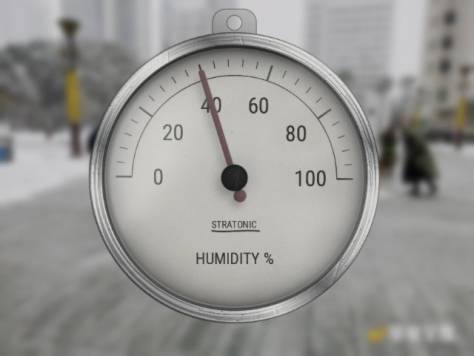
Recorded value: **40** %
